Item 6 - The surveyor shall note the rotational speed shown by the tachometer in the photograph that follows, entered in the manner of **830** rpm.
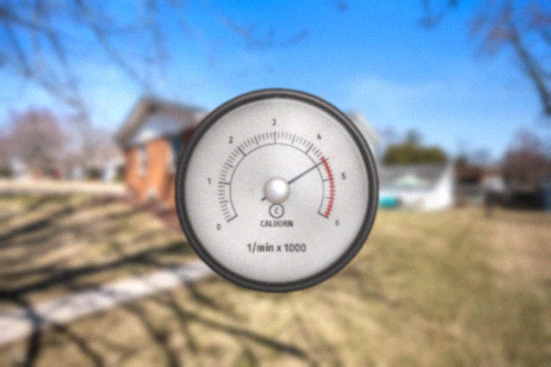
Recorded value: **4500** rpm
